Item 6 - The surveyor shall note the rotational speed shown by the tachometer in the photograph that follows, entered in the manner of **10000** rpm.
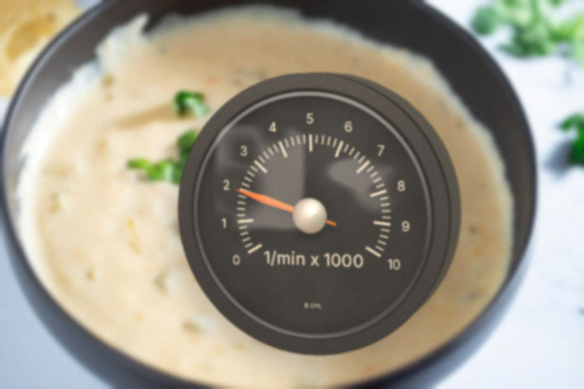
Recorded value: **2000** rpm
